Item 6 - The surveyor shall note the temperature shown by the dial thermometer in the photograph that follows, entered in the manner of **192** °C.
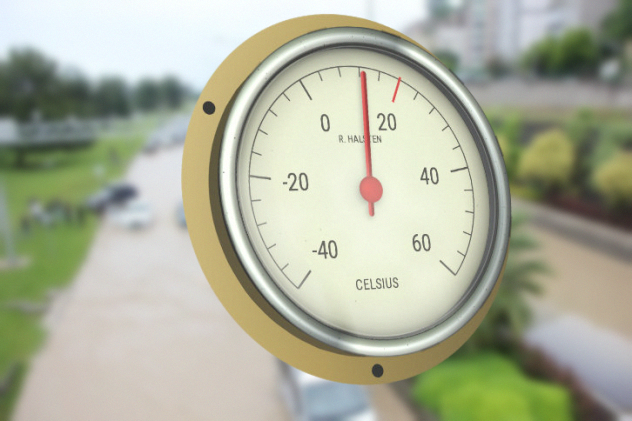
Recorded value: **12** °C
